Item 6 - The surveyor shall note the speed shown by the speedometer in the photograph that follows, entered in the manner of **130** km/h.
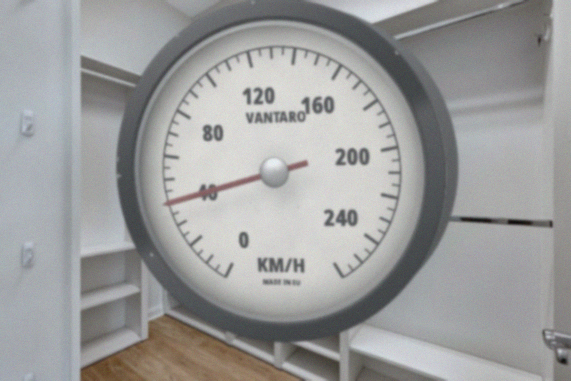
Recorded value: **40** km/h
